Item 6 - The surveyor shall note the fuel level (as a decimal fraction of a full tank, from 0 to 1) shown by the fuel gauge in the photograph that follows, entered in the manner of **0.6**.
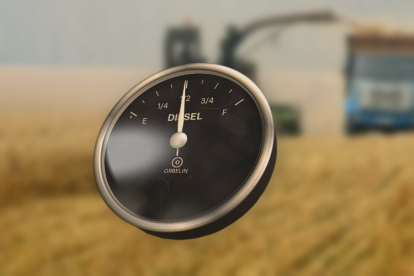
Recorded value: **0.5**
